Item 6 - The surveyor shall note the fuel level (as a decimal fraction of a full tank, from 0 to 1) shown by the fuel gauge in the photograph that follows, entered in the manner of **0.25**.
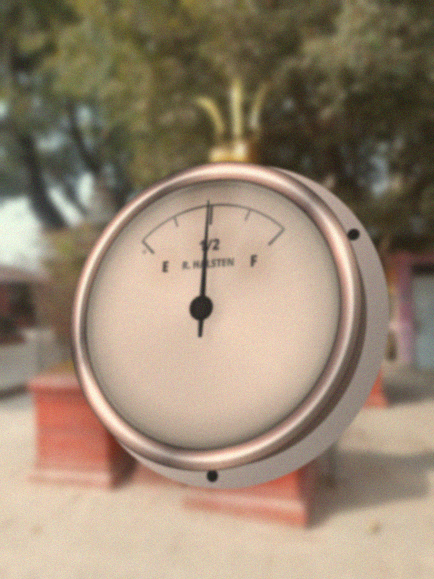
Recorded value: **0.5**
